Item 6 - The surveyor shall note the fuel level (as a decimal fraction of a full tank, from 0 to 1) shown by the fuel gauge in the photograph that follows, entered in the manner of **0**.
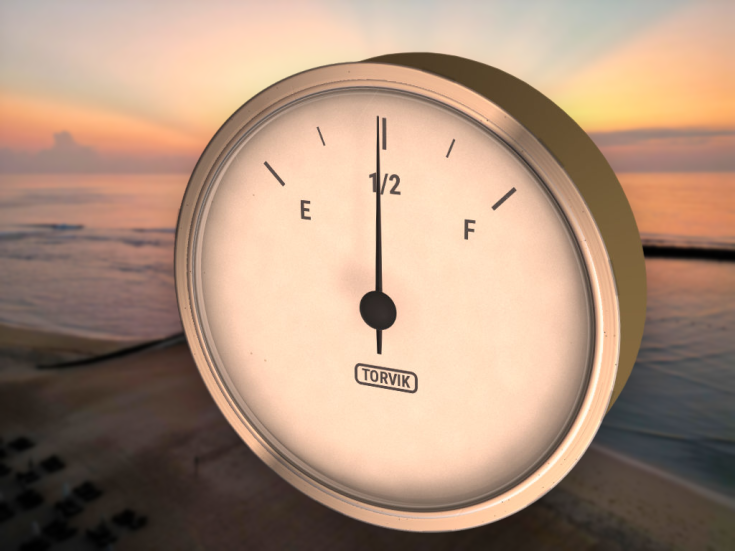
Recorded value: **0.5**
